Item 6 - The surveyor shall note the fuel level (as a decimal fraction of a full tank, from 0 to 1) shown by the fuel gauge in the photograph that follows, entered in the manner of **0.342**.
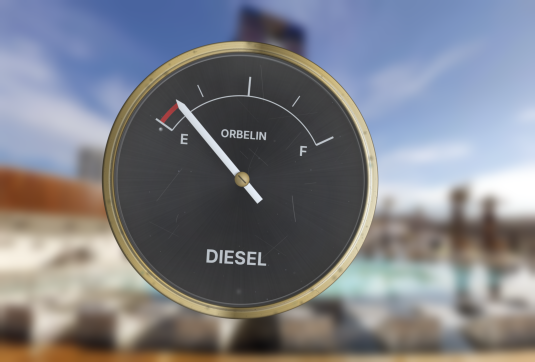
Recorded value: **0.125**
